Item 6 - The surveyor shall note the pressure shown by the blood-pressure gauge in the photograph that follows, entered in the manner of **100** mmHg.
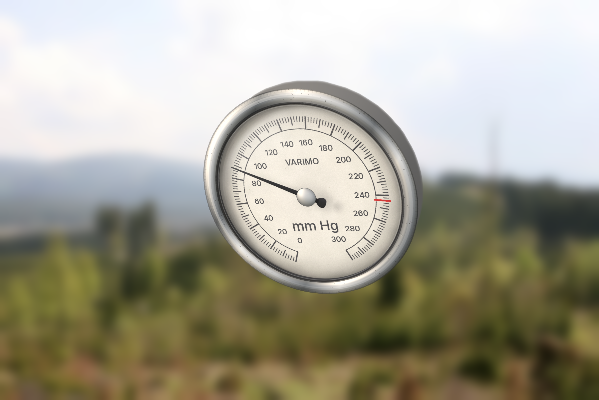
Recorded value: **90** mmHg
